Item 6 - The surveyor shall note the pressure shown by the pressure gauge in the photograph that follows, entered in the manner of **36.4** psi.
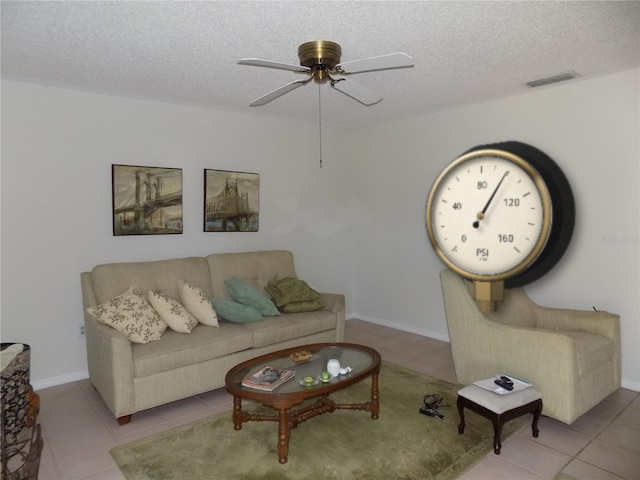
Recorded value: **100** psi
